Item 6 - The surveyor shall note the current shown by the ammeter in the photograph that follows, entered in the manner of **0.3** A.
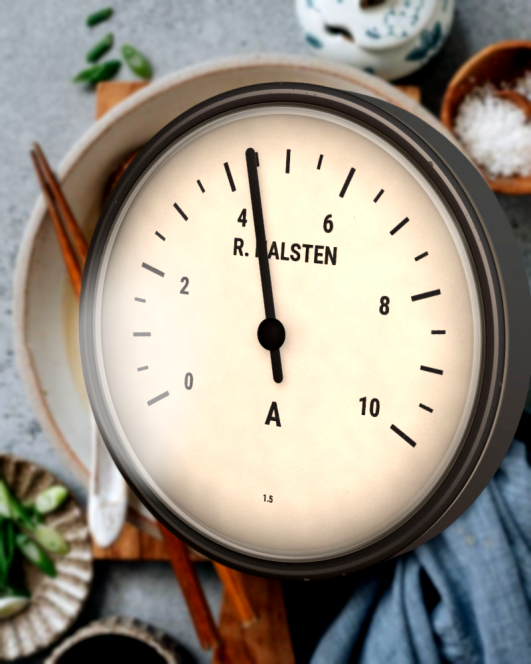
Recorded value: **4.5** A
